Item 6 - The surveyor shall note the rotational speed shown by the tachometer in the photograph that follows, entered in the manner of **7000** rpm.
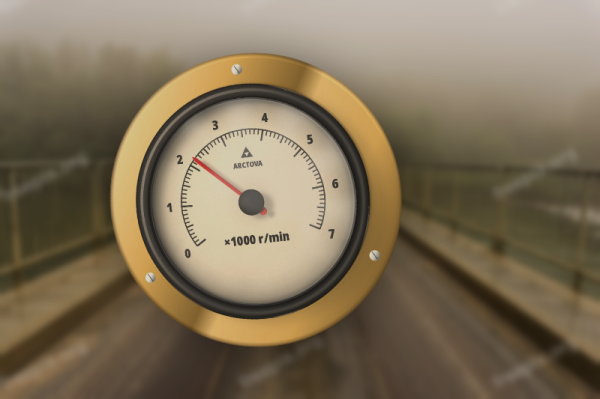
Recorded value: **2200** rpm
